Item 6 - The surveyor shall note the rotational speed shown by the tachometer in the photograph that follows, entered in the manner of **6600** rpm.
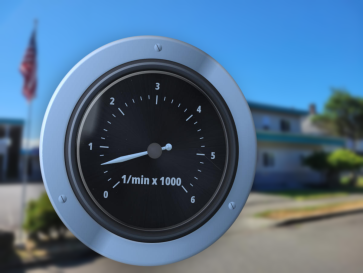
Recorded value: **600** rpm
